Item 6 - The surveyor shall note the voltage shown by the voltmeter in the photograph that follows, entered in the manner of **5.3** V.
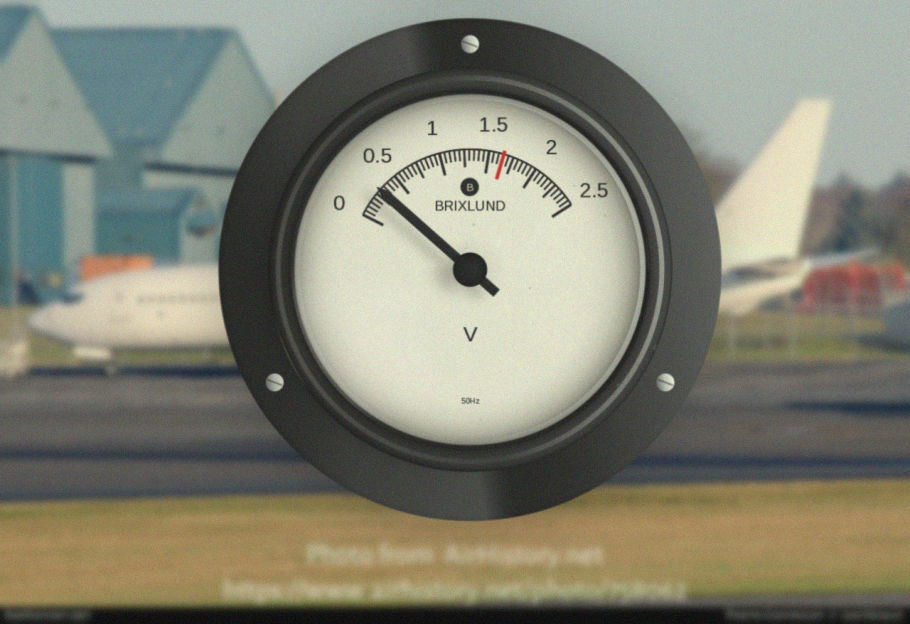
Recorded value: **0.3** V
